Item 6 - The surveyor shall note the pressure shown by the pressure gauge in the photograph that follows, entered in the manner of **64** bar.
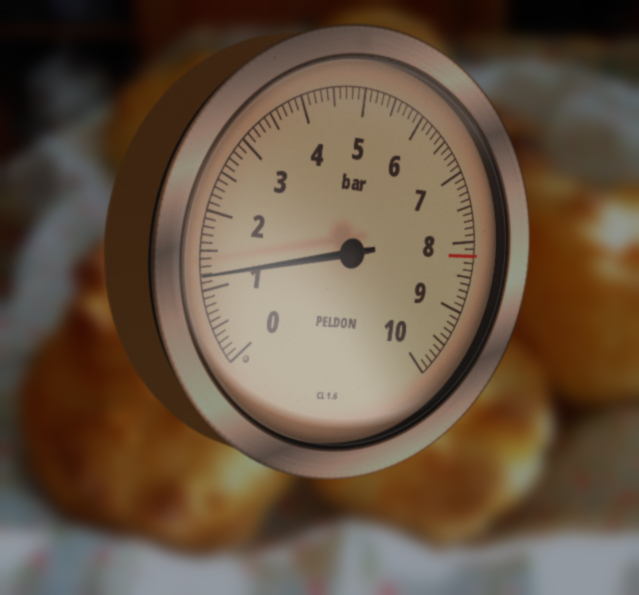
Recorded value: **1.2** bar
